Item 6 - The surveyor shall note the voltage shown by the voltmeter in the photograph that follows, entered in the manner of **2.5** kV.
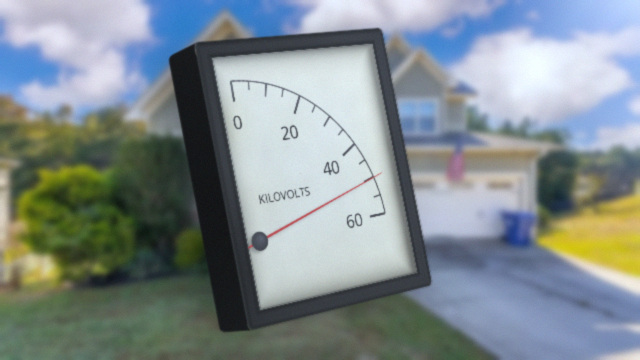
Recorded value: **50** kV
